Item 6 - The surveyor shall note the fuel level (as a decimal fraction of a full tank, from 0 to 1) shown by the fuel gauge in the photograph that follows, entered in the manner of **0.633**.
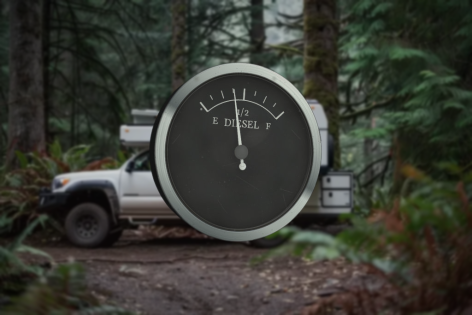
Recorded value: **0.375**
